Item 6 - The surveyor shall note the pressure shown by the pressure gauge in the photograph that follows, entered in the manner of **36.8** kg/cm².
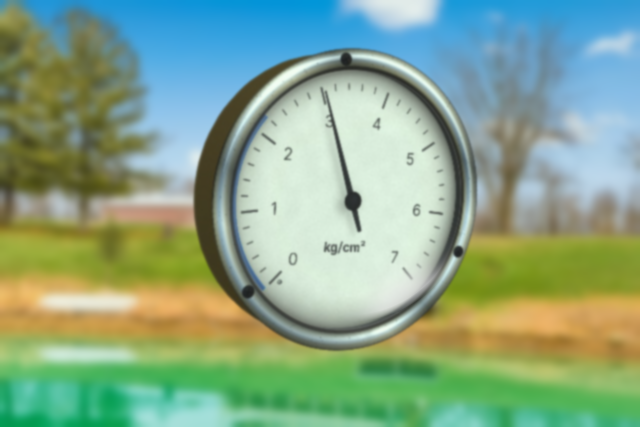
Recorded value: **3** kg/cm²
